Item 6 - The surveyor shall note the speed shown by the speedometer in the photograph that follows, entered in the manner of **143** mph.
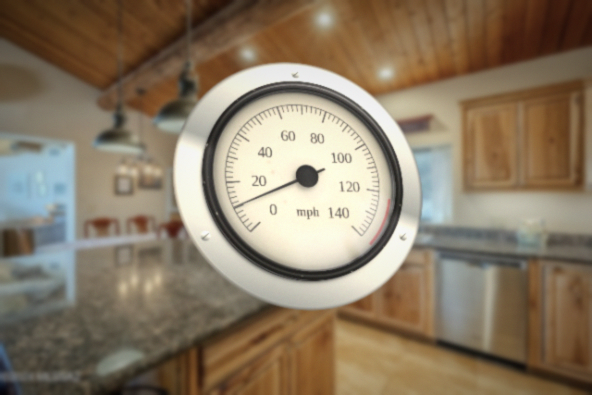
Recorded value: **10** mph
